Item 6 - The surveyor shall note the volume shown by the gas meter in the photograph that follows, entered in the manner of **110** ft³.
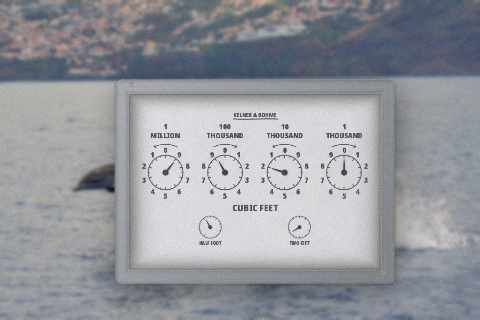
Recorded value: **892000** ft³
